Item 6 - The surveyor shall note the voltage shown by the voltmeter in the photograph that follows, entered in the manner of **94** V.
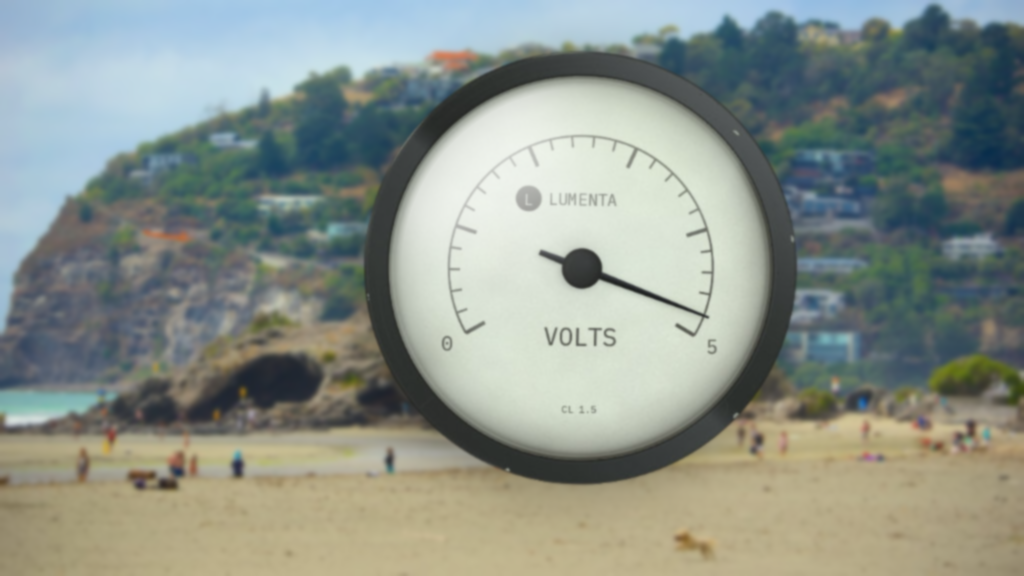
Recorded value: **4.8** V
